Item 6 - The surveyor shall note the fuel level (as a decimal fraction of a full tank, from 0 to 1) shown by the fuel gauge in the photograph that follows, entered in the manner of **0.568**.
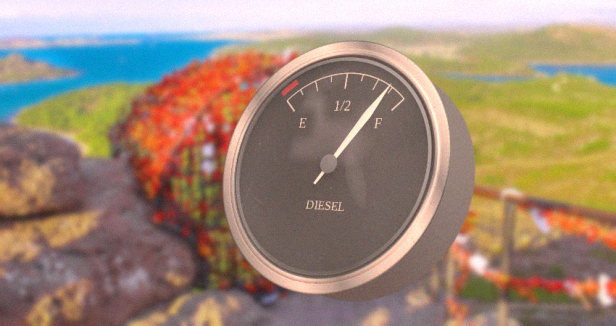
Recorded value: **0.875**
